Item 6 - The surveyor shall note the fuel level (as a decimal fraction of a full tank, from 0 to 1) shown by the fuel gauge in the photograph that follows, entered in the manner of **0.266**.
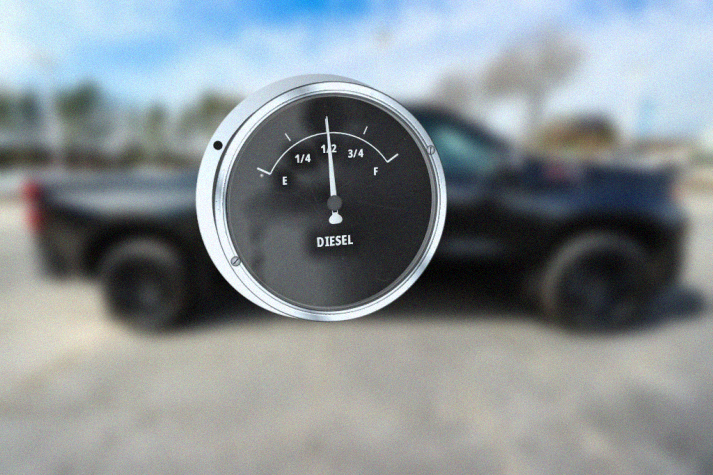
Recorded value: **0.5**
